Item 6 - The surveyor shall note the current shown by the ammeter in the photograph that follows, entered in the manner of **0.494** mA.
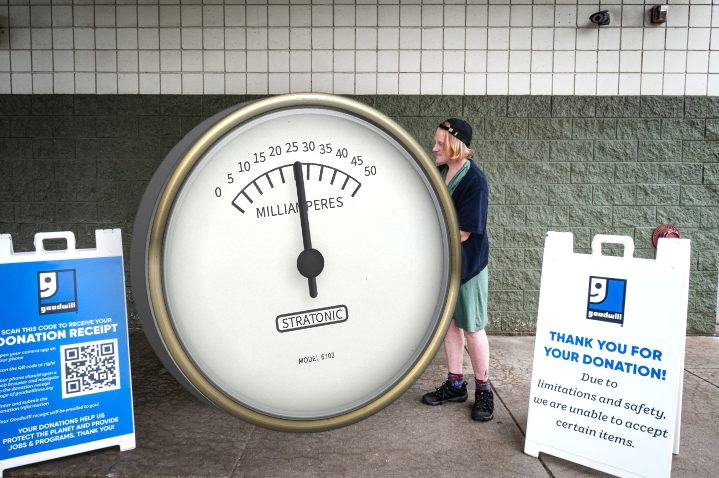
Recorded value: **25** mA
